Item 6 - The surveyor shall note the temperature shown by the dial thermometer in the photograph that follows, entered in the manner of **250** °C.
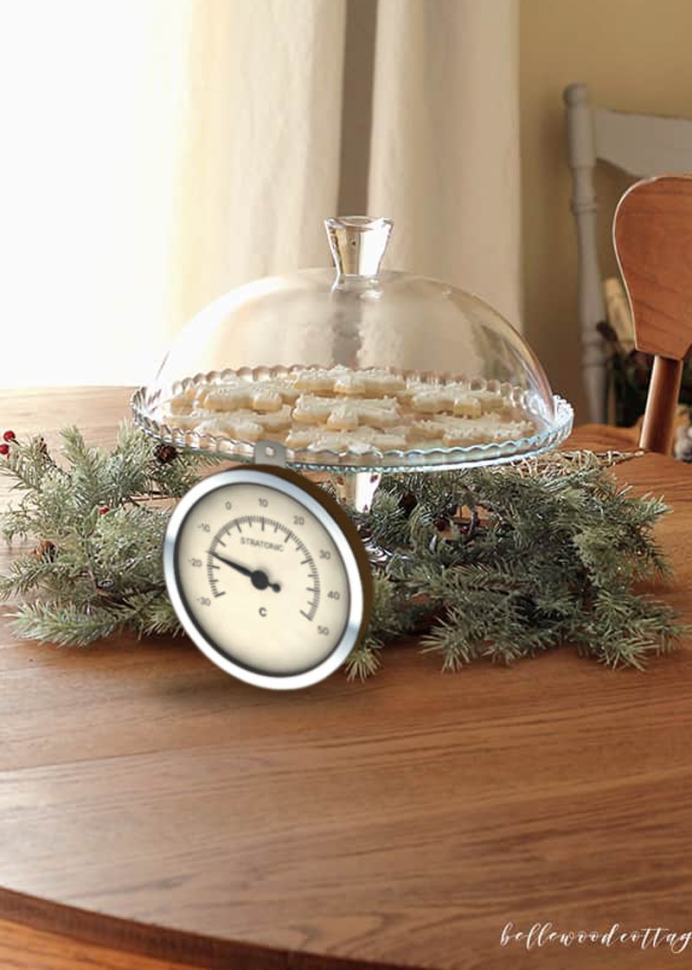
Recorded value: **-15** °C
